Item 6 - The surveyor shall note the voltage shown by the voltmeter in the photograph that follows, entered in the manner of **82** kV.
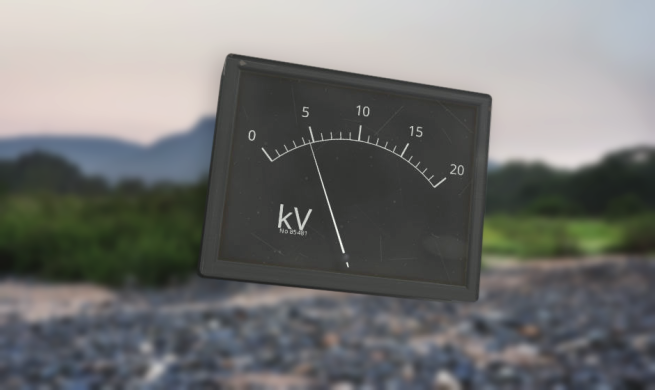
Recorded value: **4.5** kV
